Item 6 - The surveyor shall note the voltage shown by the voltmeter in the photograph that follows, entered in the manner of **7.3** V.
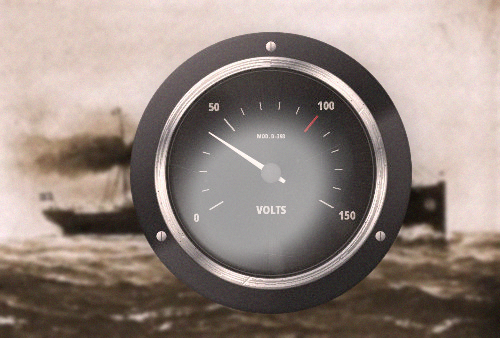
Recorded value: **40** V
